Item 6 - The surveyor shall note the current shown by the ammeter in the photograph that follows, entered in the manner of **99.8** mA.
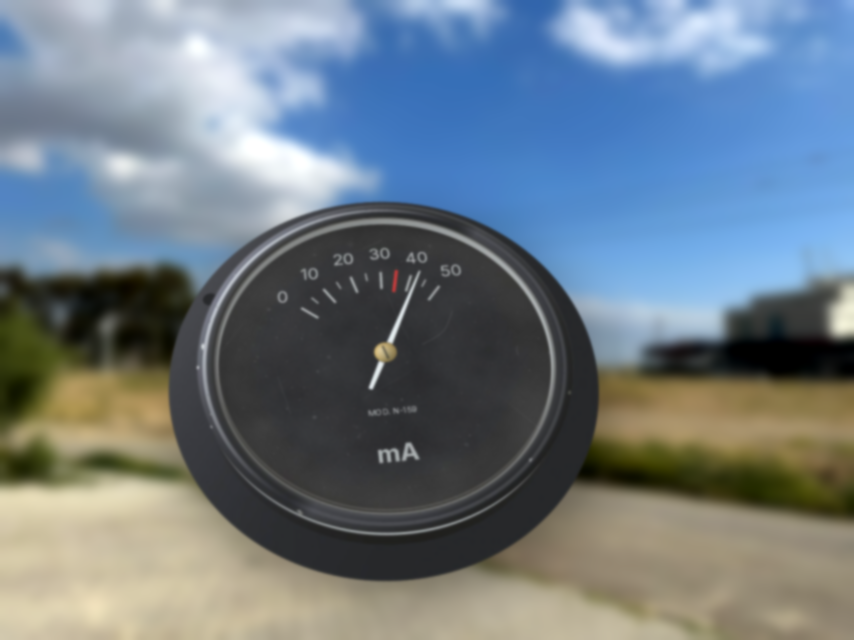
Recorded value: **42.5** mA
